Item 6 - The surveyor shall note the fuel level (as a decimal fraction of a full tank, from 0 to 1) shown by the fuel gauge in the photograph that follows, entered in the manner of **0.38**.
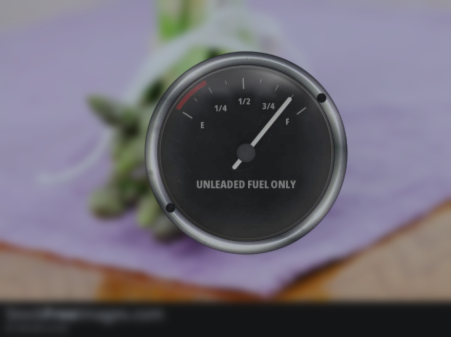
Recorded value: **0.875**
